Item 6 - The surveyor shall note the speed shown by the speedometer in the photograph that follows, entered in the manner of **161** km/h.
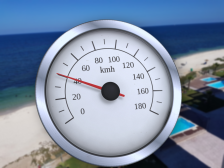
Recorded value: **40** km/h
